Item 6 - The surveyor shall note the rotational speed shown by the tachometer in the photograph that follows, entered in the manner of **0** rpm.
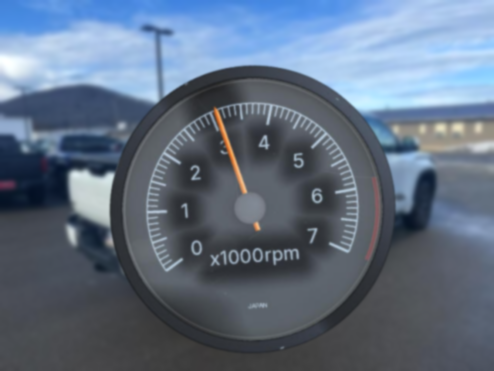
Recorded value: **3100** rpm
